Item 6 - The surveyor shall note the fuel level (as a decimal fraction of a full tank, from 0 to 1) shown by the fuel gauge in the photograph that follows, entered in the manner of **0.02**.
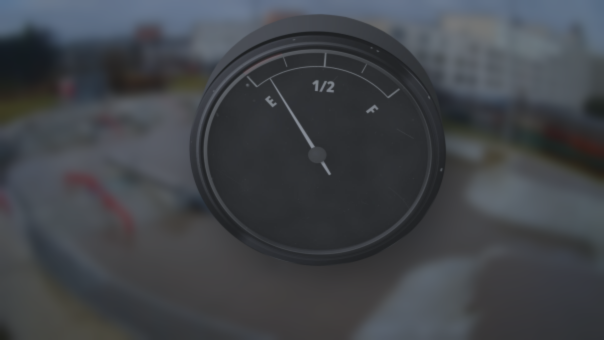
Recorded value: **0.125**
